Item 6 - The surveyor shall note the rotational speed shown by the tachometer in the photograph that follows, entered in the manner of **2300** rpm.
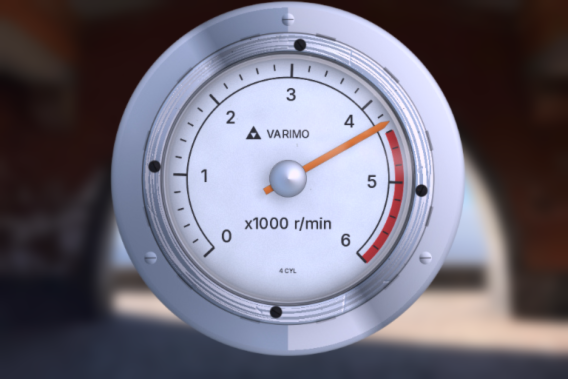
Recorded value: **4300** rpm
